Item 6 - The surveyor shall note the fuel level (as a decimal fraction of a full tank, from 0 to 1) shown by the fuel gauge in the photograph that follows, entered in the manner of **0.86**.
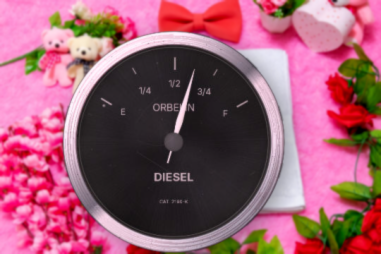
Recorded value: **0.625**
